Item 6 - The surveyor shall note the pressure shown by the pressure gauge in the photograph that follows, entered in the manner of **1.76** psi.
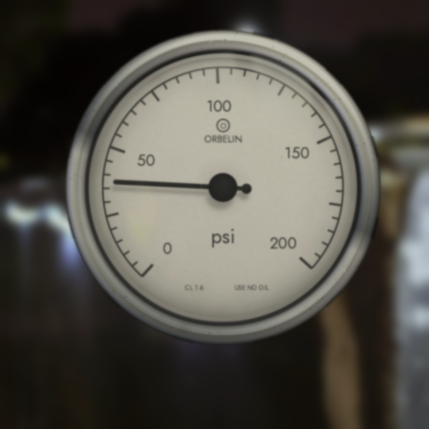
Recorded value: **37.5** psi
